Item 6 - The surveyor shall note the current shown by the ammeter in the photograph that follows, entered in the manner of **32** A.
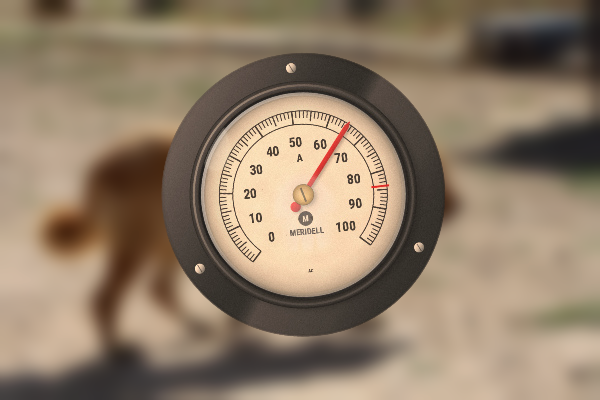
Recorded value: **65** A
